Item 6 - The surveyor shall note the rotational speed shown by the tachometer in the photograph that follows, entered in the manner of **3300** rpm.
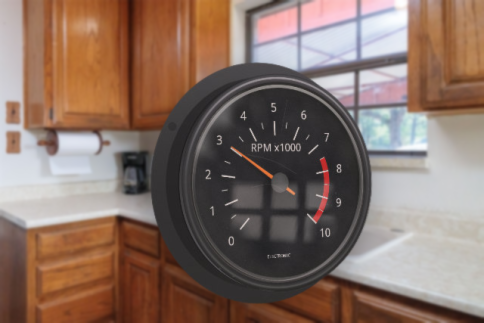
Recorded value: **3000** rpm
